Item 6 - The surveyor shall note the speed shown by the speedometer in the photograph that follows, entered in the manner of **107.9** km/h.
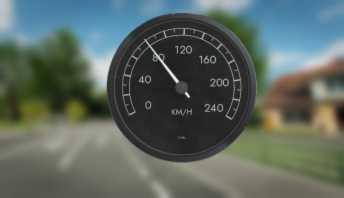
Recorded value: **80** km/h
